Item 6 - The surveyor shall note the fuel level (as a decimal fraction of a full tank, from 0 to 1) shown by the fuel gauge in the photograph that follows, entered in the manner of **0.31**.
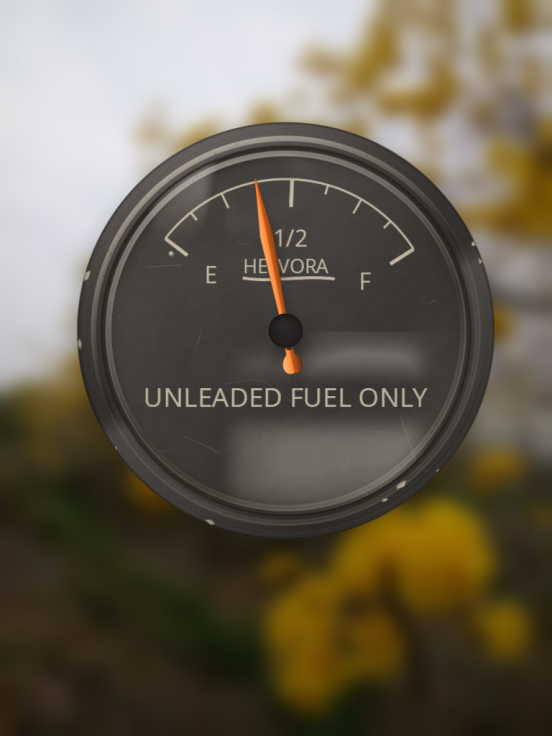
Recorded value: **0.375**
